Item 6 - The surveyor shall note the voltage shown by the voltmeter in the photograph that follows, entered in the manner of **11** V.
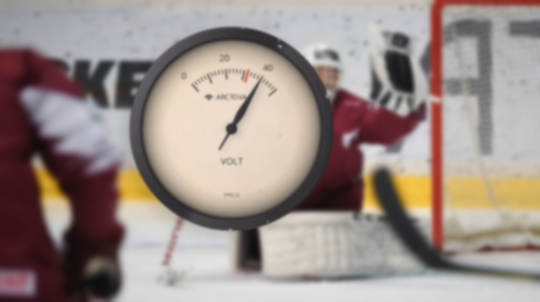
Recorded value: **40** V
